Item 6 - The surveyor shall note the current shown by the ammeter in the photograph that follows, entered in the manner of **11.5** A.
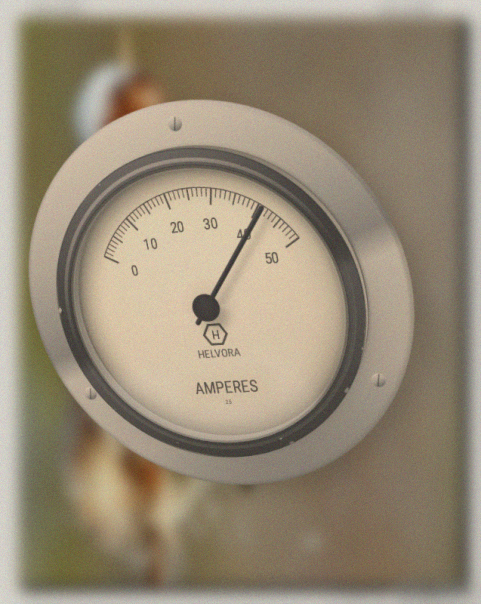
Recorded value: **41** A
